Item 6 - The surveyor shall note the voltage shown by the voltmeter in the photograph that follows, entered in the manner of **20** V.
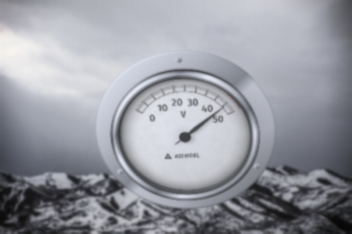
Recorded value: **45** V
